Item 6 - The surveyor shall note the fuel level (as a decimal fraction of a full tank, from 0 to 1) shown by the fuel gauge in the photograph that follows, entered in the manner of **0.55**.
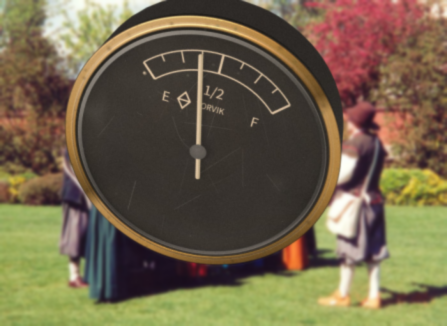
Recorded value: **0.375**
